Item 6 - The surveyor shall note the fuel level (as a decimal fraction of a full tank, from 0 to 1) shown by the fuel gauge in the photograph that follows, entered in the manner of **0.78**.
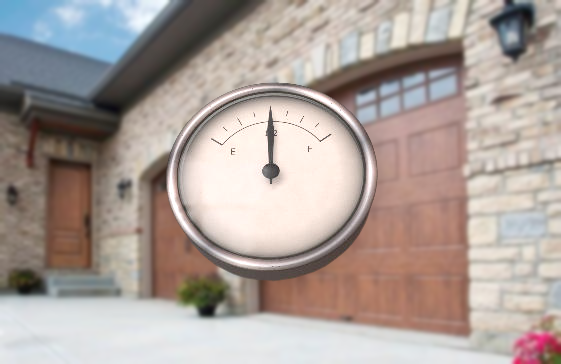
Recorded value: **0.5**
